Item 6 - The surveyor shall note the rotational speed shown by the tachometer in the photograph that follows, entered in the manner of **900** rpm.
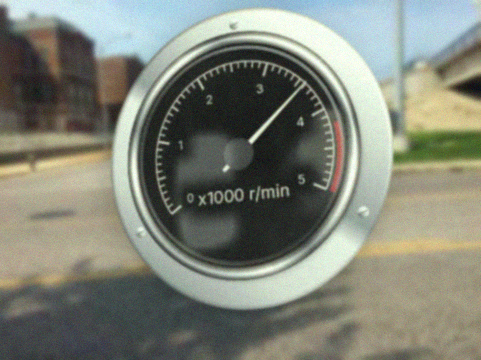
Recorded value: **3600** rpm
